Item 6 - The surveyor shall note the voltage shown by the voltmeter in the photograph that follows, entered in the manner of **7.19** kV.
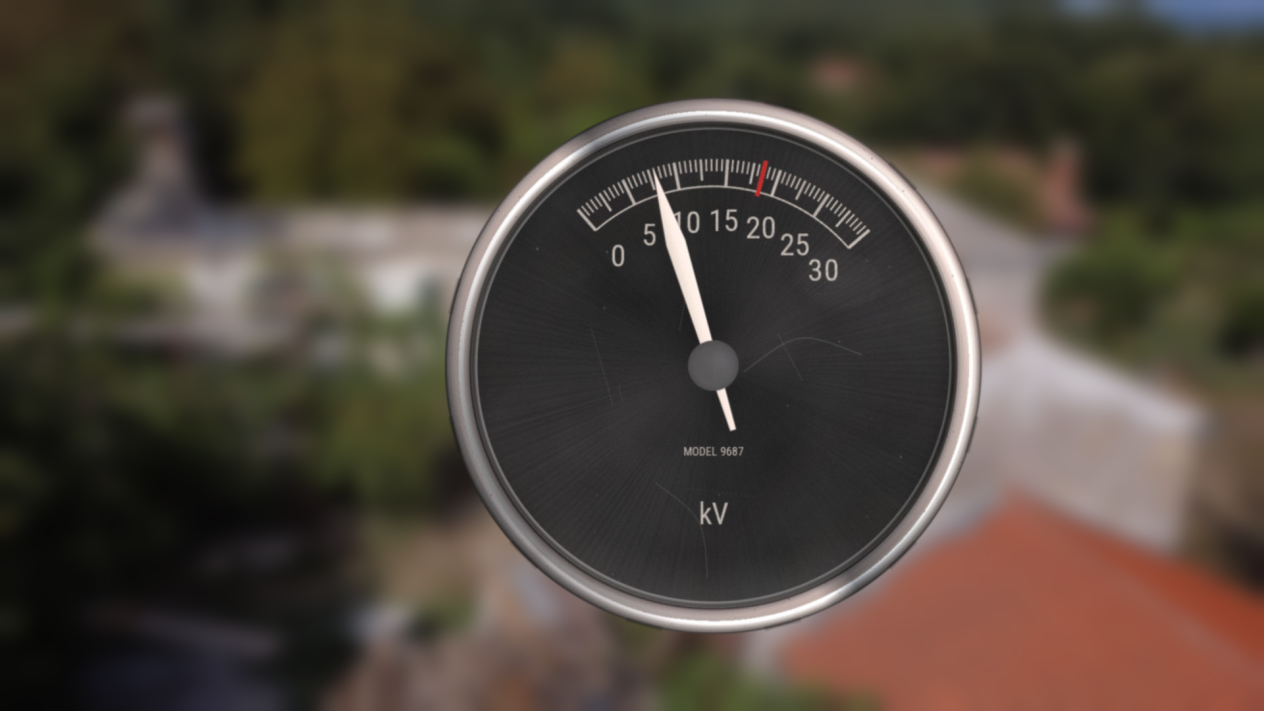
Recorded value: **8** kV
